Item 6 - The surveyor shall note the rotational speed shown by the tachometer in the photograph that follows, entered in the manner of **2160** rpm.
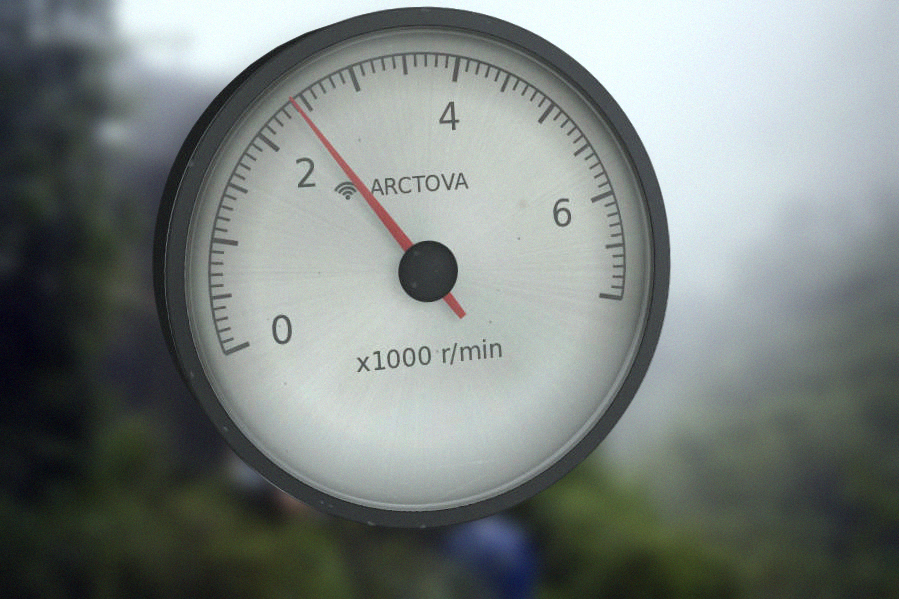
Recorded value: **2400** rpm
